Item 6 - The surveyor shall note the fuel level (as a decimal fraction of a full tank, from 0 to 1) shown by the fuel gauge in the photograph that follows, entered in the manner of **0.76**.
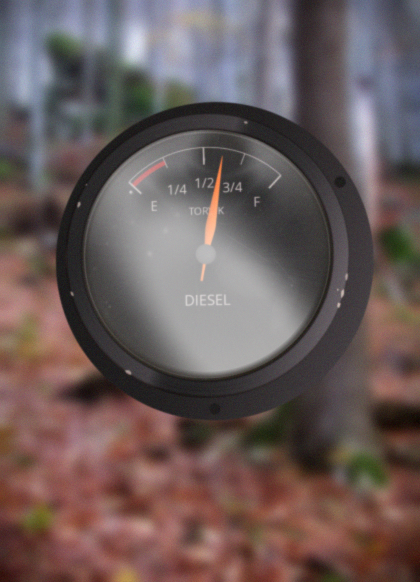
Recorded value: **0.625**
